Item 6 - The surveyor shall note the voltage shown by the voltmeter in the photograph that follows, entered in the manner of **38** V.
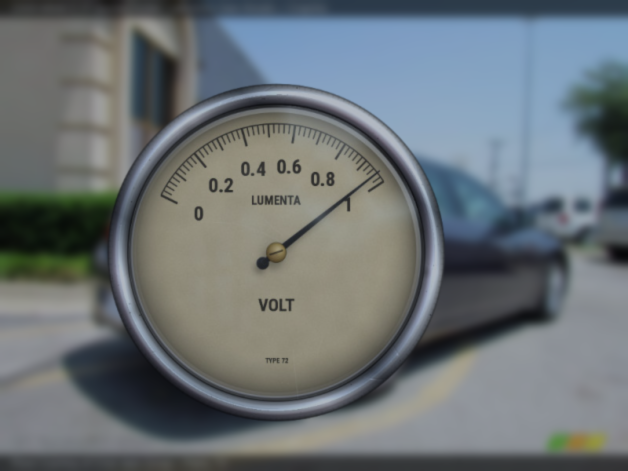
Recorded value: **0.96** V
